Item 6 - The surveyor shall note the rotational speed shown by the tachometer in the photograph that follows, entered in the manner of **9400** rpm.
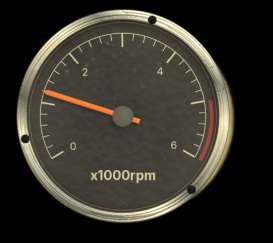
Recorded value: **1200** rpm
